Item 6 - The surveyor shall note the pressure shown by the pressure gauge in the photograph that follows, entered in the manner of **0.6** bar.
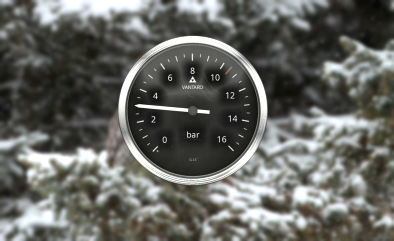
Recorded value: **3** bar
